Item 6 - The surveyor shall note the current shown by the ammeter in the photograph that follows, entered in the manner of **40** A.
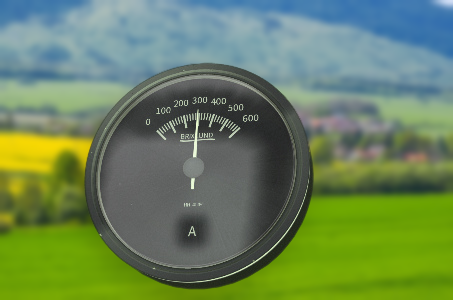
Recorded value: **300** A
